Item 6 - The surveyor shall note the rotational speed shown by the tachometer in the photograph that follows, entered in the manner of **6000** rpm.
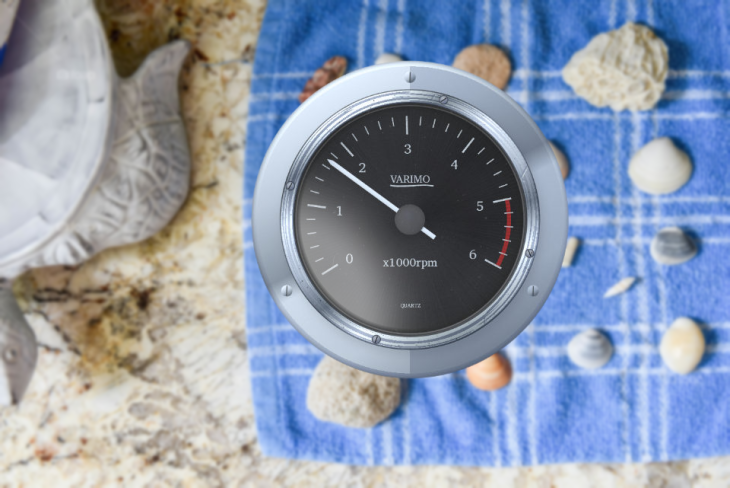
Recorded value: **1700** rpm
